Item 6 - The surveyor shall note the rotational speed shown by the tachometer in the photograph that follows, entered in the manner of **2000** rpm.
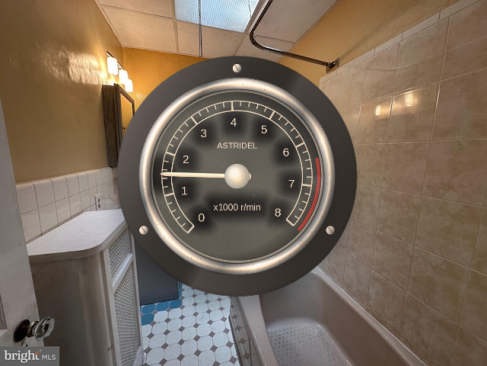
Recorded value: **1500** rpm
